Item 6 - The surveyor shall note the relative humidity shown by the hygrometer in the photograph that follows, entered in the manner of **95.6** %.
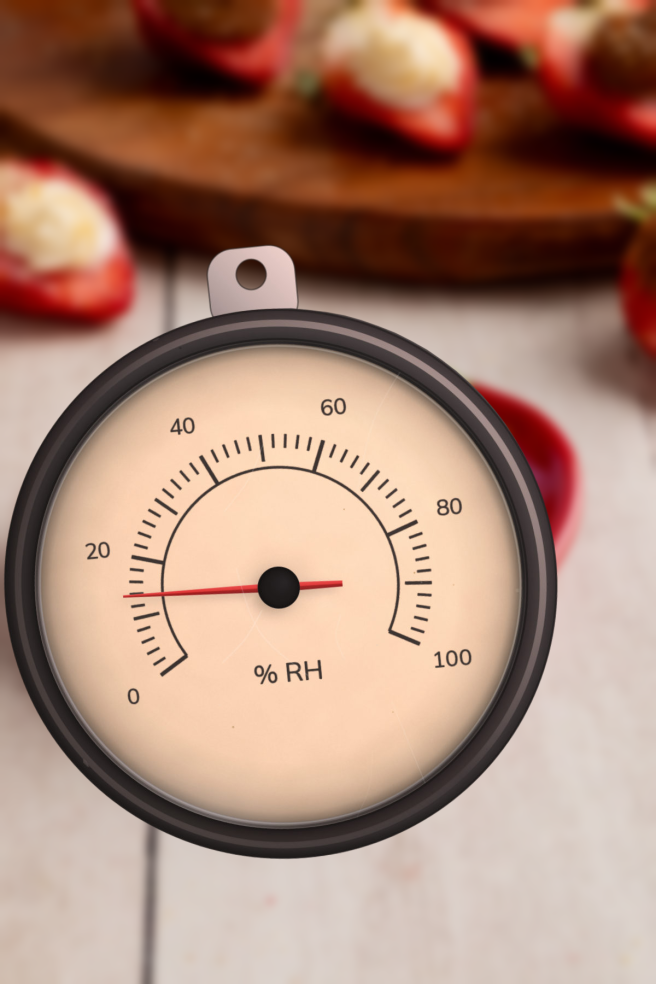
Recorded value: **14** %
